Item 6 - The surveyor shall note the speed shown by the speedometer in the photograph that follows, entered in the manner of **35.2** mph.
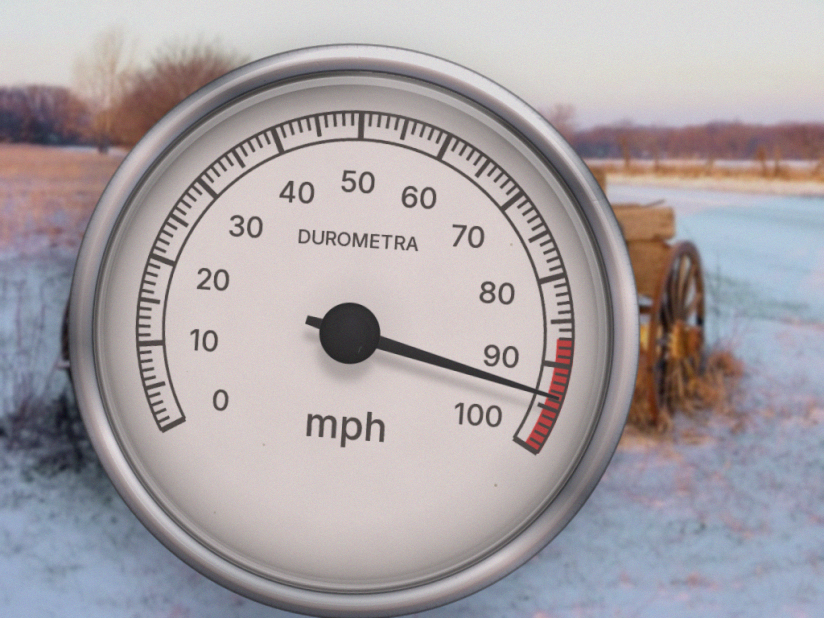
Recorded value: **93.5** mph
